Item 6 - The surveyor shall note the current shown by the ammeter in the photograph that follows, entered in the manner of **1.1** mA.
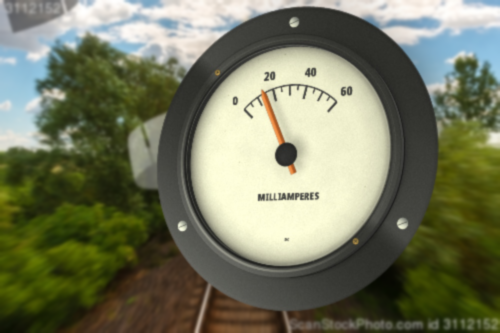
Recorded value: **15** mA
